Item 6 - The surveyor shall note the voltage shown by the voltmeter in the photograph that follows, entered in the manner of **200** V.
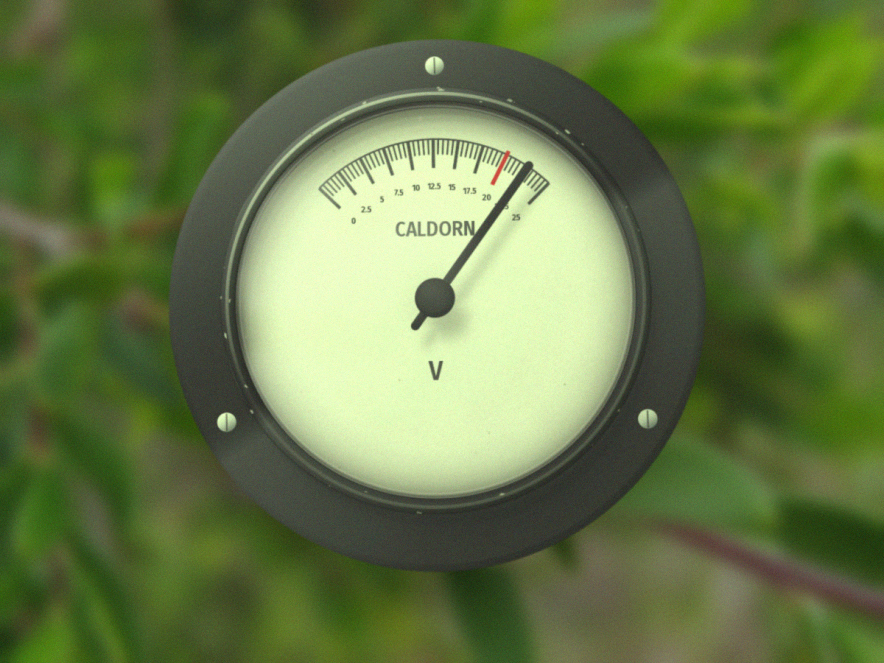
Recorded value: **22.5** V
